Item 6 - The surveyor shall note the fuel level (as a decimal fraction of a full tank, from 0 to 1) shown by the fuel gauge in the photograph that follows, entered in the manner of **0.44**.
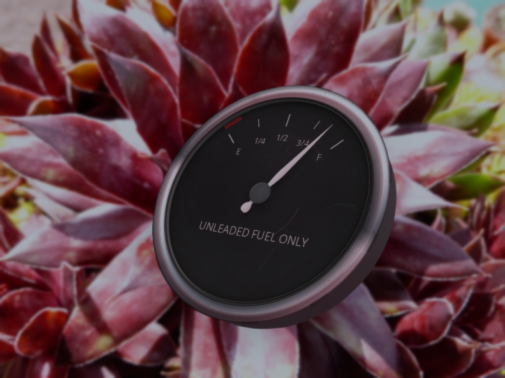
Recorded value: **0.875**
